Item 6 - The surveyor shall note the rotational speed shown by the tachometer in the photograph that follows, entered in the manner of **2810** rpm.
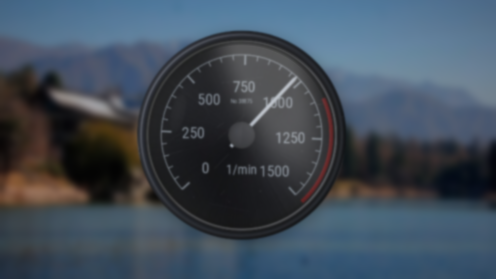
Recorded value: **975** rpm
